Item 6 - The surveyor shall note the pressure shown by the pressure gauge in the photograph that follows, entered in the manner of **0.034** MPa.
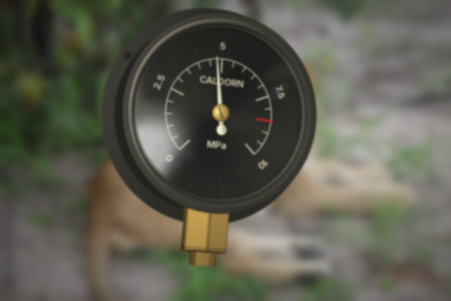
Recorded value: **4.75** MPa
